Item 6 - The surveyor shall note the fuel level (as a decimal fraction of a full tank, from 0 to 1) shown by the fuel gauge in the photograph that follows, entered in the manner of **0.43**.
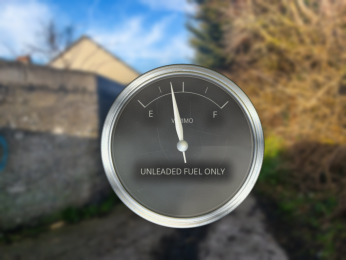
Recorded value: **0.375**
